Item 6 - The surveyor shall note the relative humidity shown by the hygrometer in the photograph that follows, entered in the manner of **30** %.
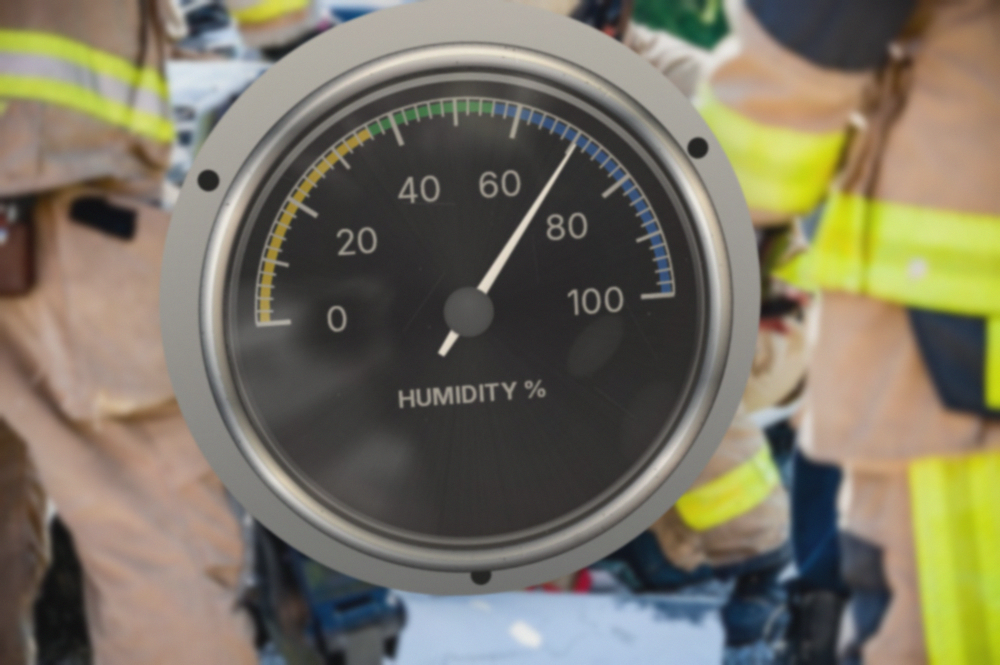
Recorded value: **70** %
